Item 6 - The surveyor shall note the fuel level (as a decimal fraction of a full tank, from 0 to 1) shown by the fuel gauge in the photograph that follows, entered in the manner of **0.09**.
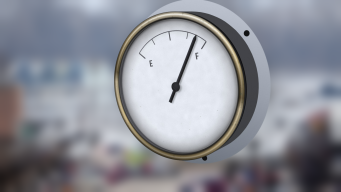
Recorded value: **0.875**
